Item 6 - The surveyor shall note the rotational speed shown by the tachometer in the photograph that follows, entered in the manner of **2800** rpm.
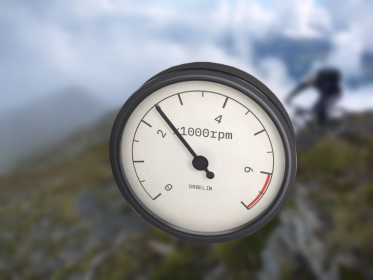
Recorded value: **2500** rpm
